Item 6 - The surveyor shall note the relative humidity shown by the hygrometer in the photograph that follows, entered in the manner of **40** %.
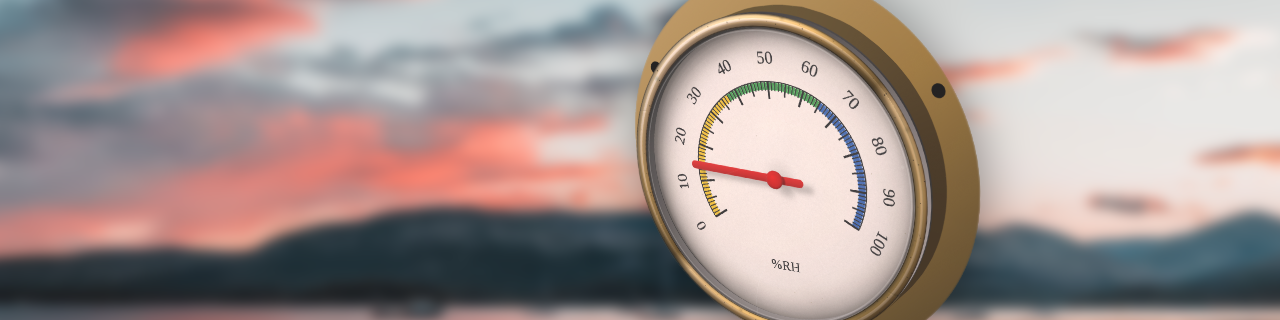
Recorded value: **15** %
